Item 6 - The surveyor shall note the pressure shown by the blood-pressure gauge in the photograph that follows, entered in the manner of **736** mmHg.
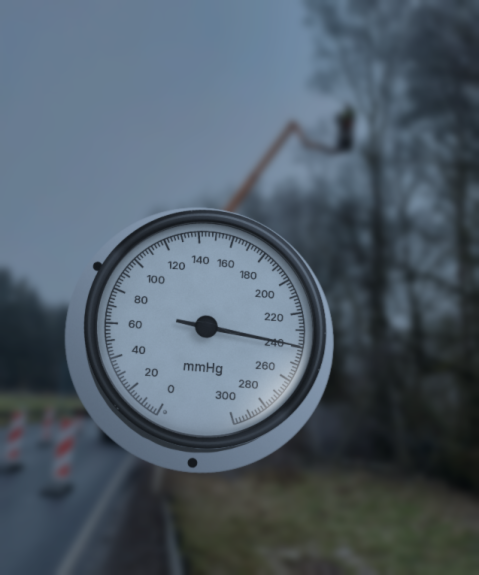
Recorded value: **240** mmHg
